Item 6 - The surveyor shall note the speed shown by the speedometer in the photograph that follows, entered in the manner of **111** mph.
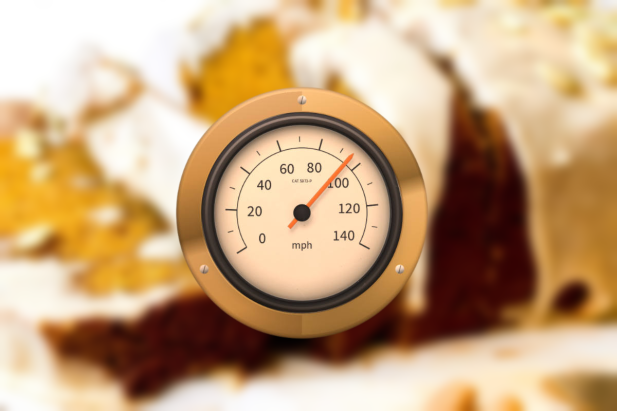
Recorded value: **95** mph
